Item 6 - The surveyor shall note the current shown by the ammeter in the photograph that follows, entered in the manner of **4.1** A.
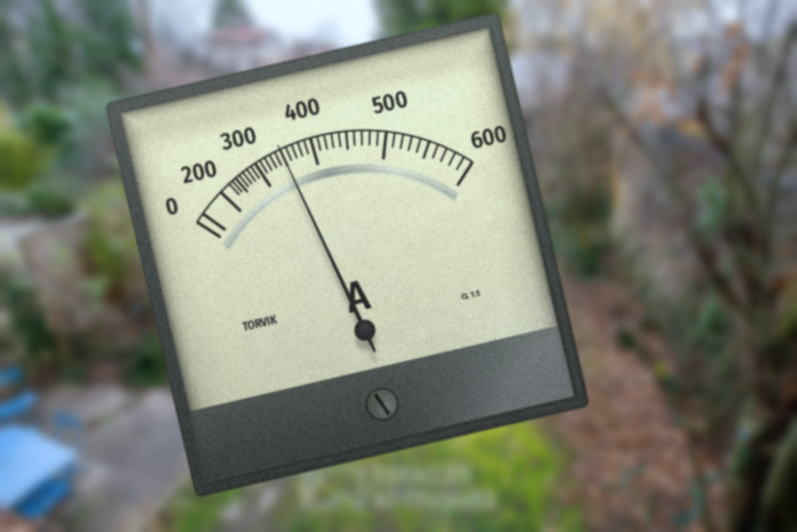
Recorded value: **350** A
